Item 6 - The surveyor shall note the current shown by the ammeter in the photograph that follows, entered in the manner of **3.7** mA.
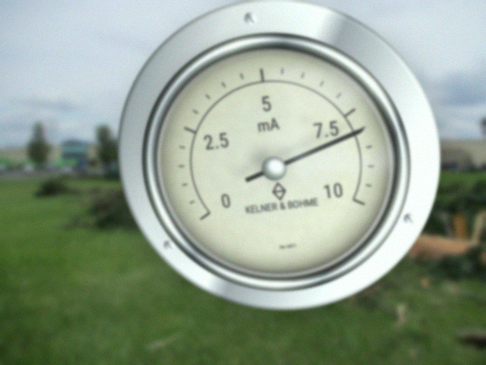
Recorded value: **8** mA
